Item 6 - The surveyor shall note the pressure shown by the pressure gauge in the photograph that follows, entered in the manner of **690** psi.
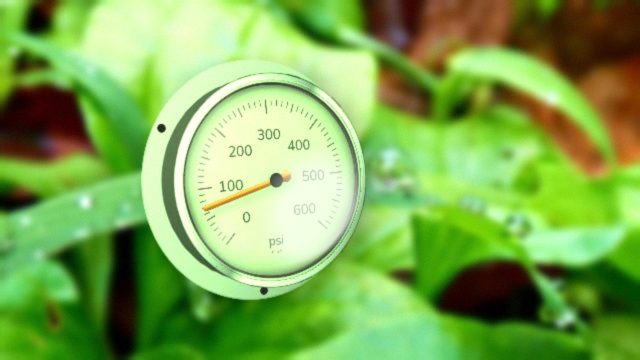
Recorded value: **70** psi
